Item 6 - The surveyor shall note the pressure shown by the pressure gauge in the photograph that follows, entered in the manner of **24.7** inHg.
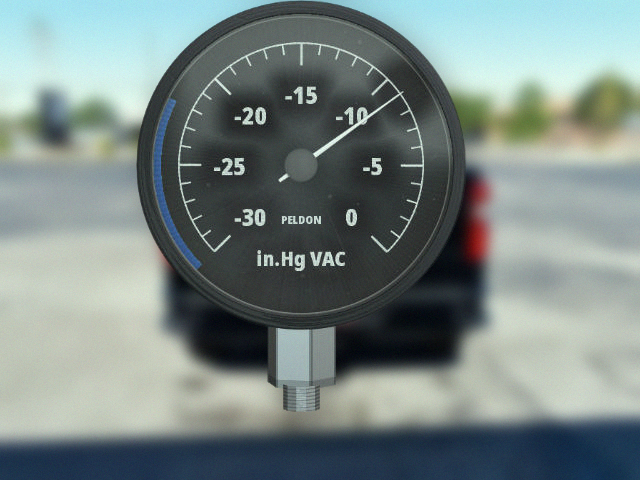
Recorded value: **-9** inHg
